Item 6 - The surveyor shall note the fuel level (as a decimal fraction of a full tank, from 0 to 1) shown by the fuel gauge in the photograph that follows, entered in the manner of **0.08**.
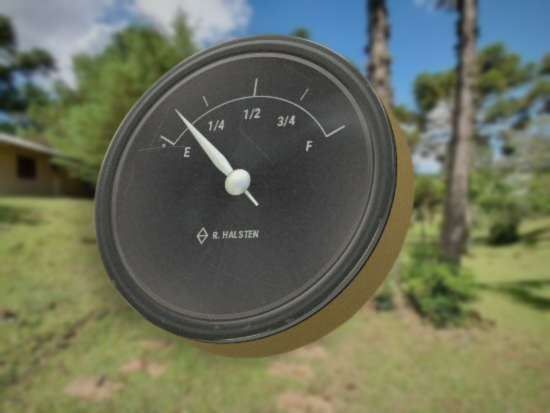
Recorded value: **0.125**
